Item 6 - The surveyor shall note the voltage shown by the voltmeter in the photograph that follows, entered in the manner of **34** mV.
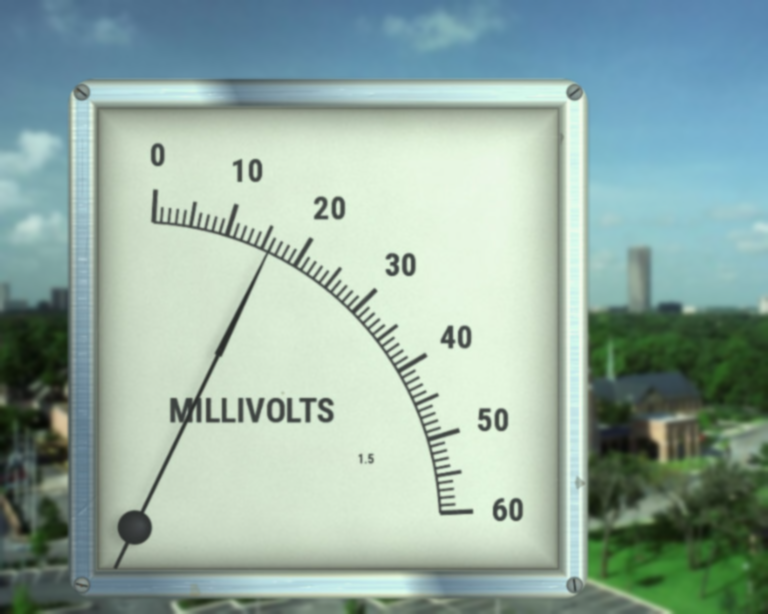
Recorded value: **16** mV
